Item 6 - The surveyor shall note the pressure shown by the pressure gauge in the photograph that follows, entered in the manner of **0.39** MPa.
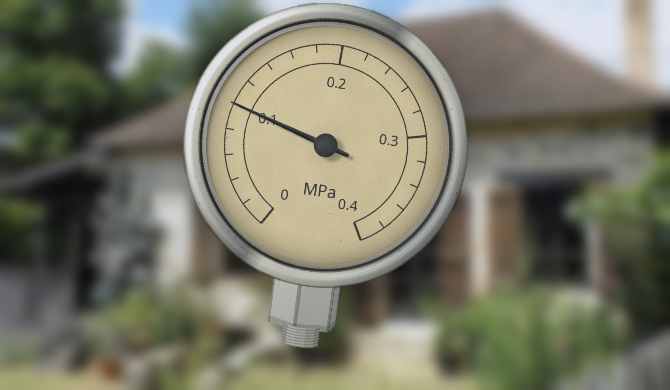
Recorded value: **0.1** MPa
